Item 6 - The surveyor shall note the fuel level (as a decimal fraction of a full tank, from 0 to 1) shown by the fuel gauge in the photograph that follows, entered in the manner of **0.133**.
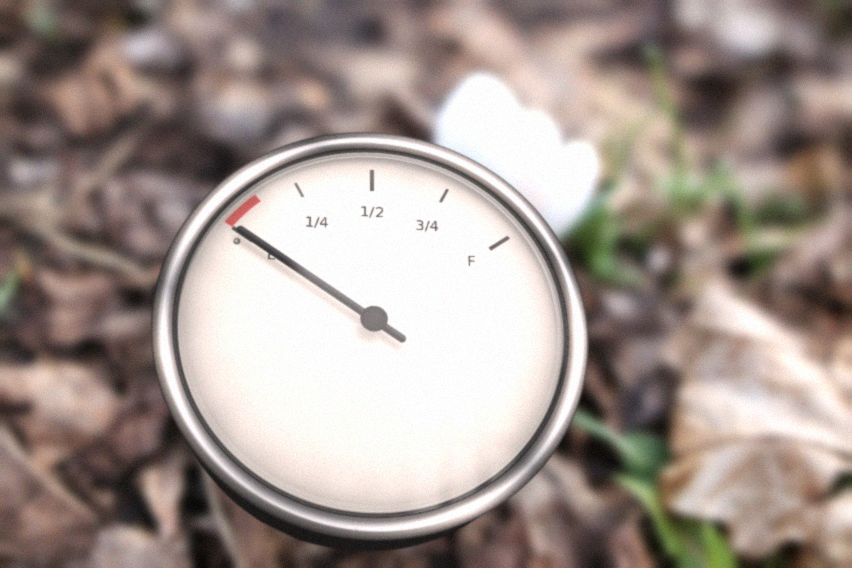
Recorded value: **0**
